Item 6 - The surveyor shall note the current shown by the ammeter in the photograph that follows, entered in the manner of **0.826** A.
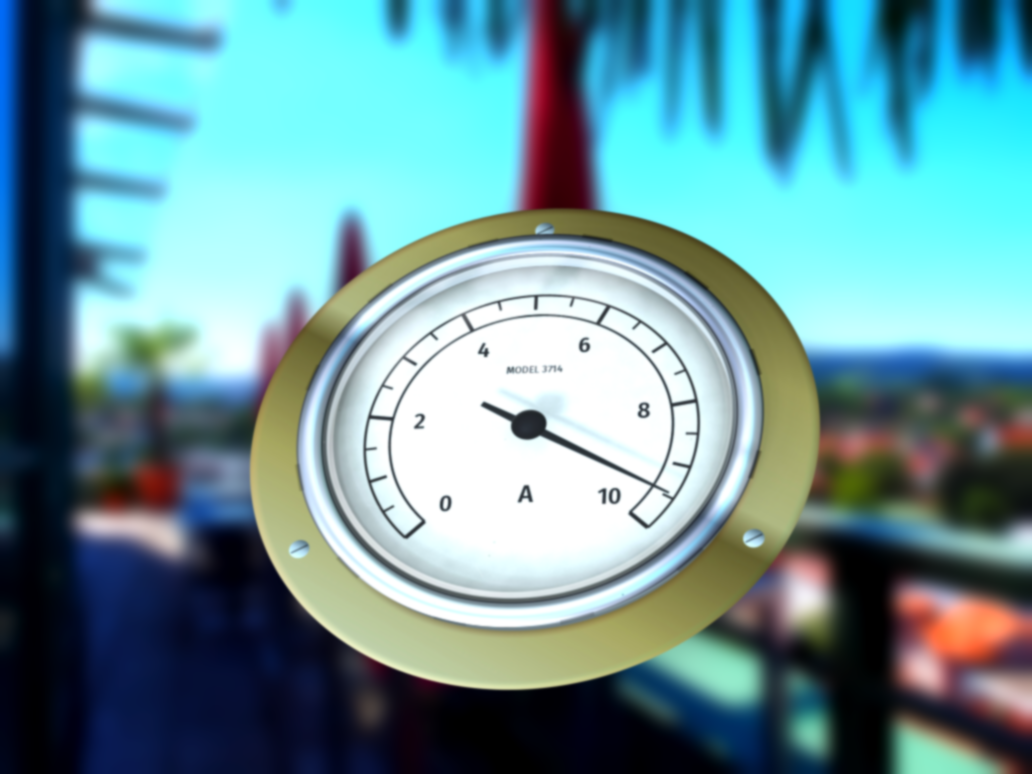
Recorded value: **9.5** A
